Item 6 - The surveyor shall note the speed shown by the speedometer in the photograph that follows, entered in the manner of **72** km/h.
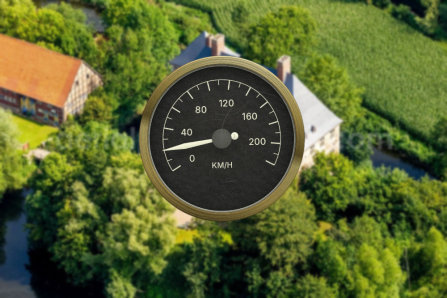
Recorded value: **20** km/h
